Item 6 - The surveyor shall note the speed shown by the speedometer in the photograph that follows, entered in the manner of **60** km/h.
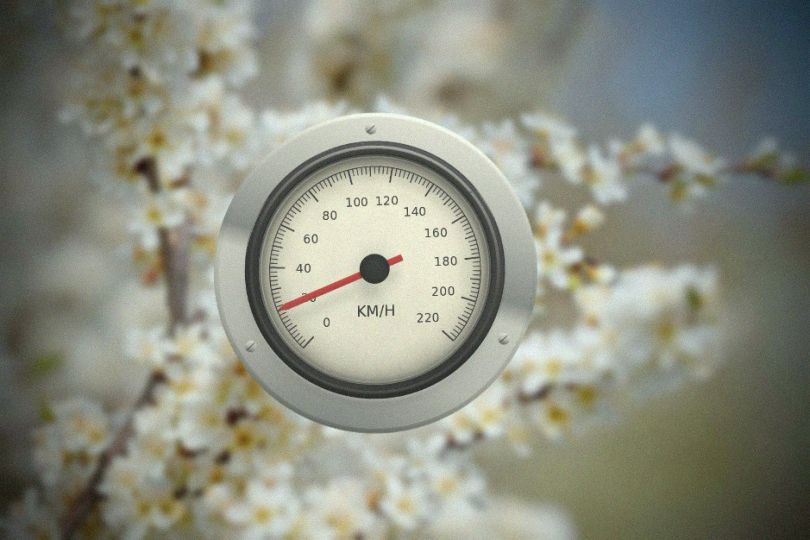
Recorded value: **20** km/h
